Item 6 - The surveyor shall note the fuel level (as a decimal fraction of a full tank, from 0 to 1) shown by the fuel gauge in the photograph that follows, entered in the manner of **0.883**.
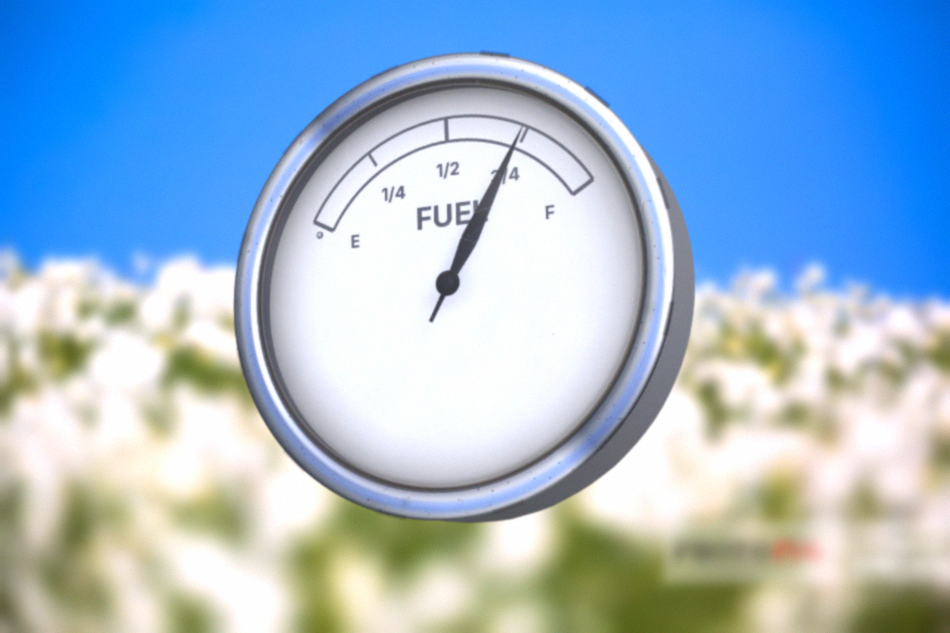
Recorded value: **0.75**
